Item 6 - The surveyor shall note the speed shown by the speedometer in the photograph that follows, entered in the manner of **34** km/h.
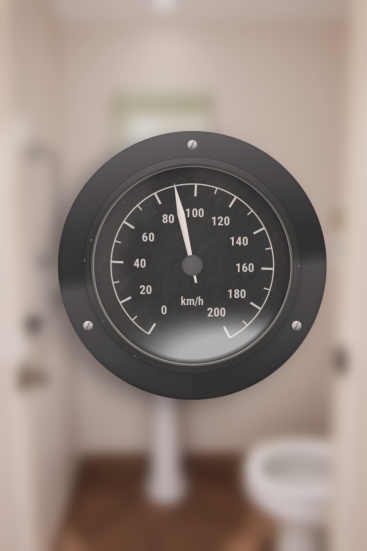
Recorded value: **90** km/h
